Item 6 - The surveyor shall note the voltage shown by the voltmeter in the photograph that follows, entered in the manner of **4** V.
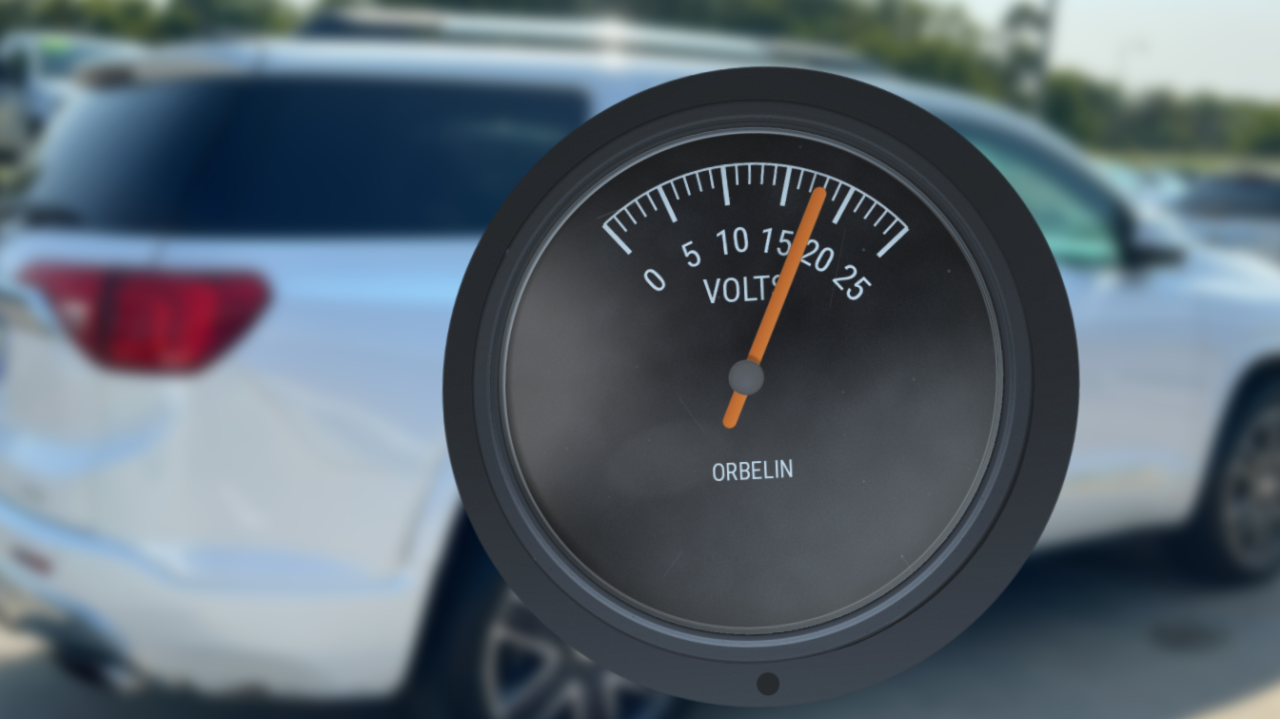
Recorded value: **18** V
